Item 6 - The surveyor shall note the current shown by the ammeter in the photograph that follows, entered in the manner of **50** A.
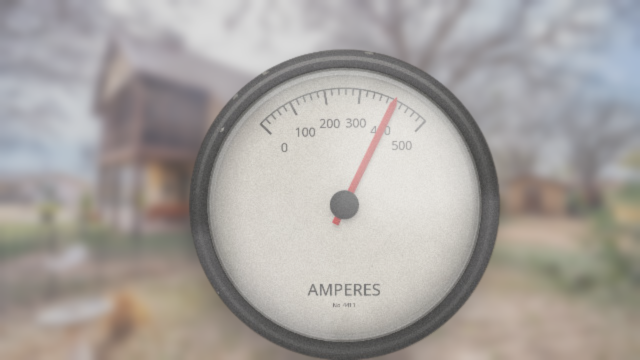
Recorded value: **400** A
